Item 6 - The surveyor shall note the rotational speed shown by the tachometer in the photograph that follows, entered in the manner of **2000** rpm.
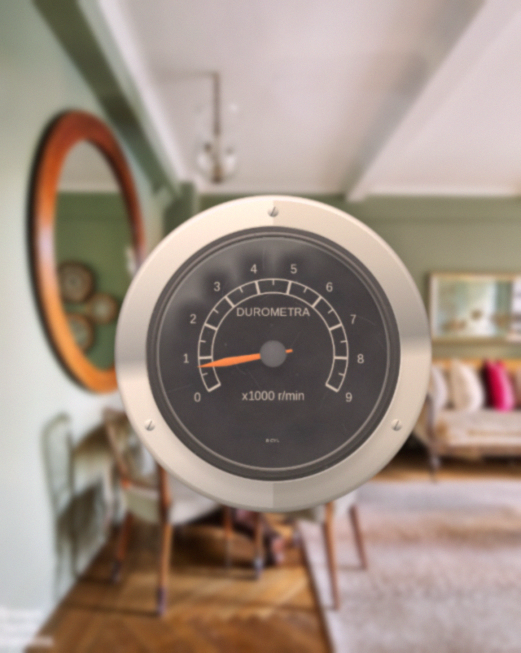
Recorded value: **750** rpm
